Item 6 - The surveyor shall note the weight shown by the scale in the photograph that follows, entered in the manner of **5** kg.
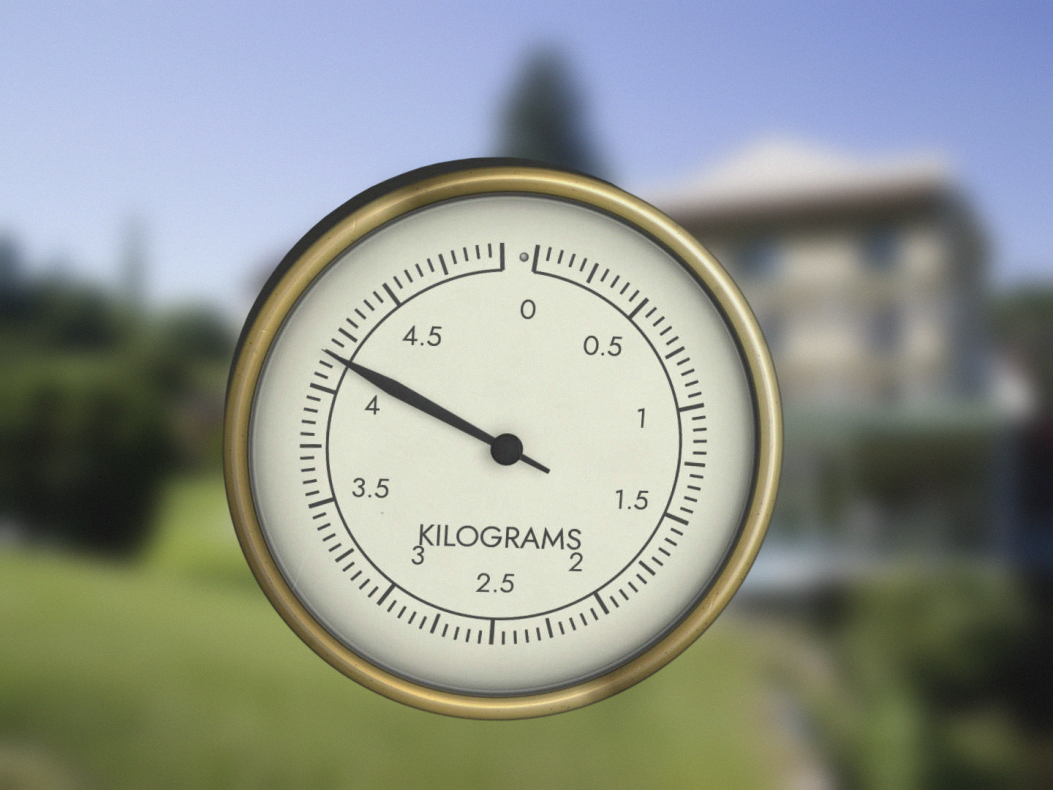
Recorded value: **4.15** kg
